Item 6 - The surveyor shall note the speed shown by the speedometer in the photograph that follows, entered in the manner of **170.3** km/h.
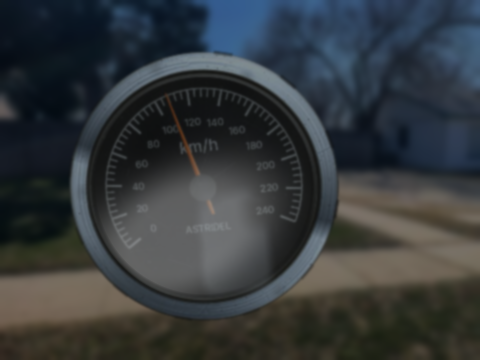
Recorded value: **108** km/h
